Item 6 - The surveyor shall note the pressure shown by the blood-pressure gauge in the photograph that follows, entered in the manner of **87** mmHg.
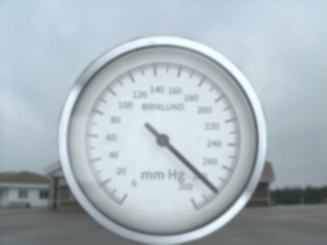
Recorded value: **280** mmHg
